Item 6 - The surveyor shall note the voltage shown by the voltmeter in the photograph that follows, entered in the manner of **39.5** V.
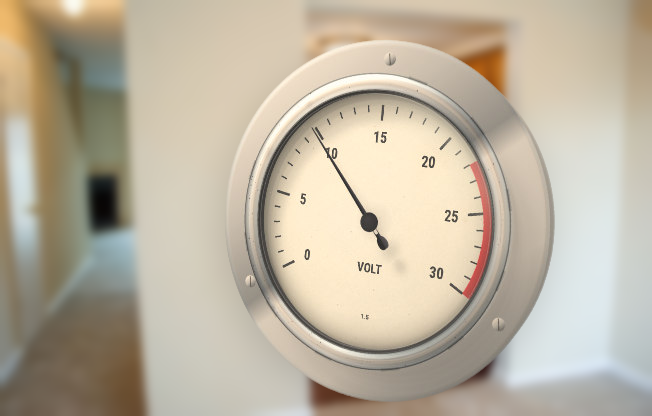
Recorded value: **10** V
